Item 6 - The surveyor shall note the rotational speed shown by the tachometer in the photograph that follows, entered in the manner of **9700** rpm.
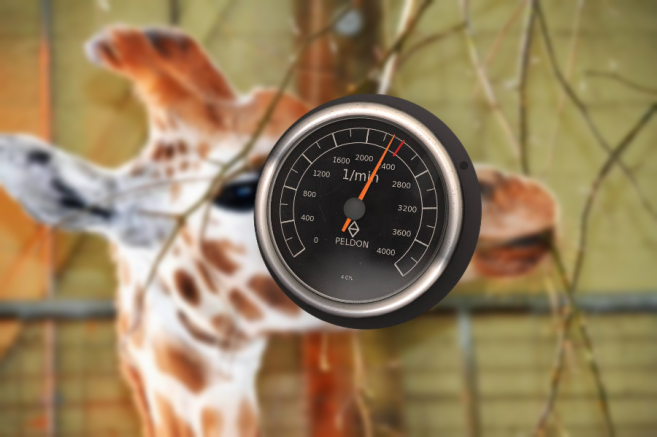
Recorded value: **2300** rpm
